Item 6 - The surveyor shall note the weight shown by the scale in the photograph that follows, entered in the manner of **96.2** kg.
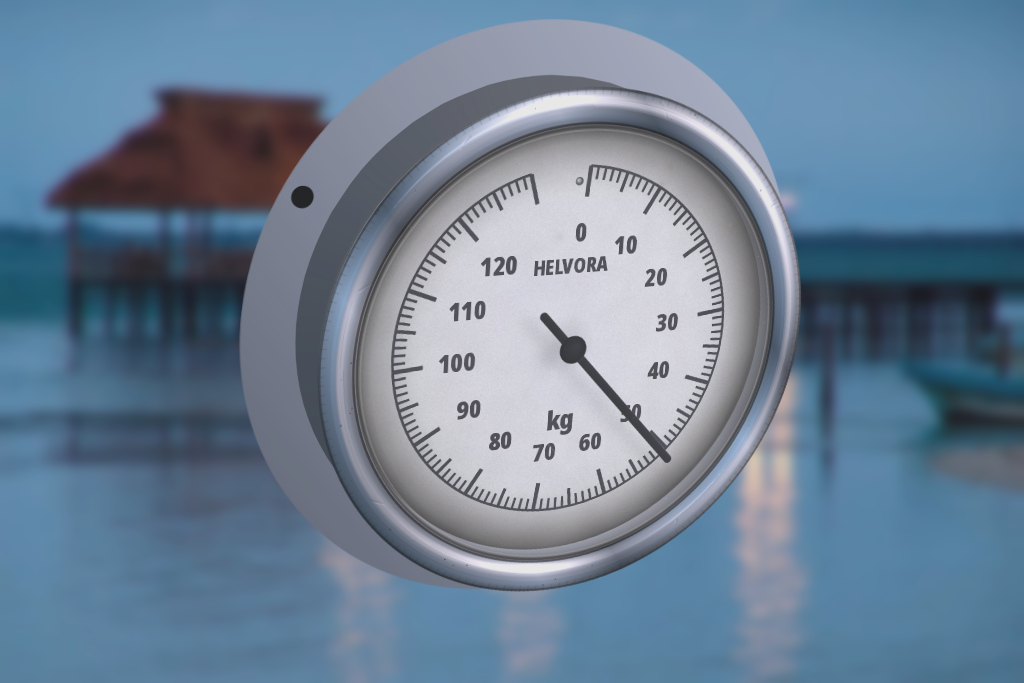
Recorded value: **51** kg
